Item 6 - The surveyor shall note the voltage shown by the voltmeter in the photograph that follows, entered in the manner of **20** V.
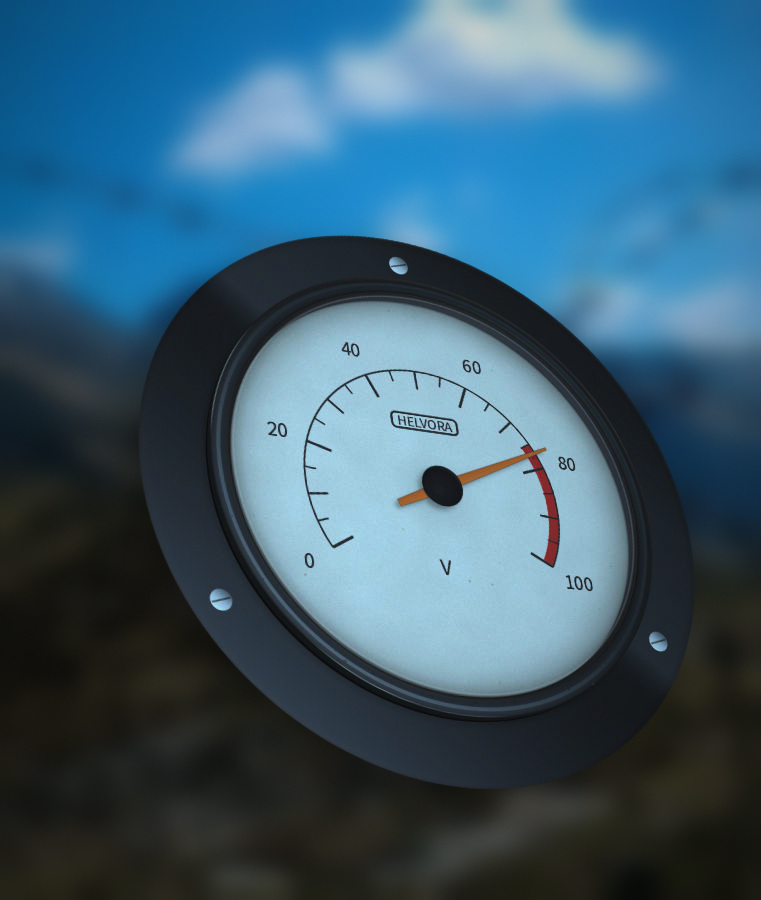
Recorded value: **77.5** V
